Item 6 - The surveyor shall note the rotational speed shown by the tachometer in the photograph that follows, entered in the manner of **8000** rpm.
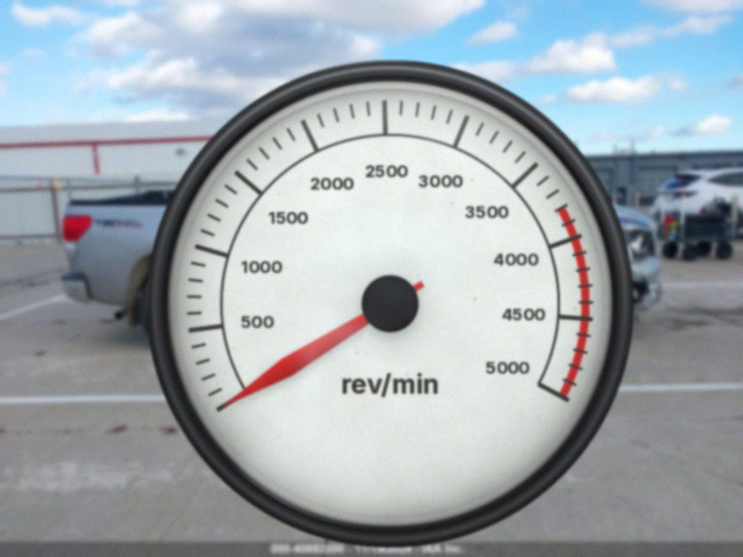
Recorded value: **0** rpm
